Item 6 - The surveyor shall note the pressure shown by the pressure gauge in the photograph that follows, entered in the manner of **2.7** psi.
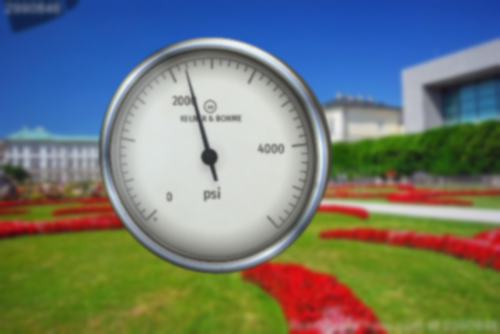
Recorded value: **2200** psi
